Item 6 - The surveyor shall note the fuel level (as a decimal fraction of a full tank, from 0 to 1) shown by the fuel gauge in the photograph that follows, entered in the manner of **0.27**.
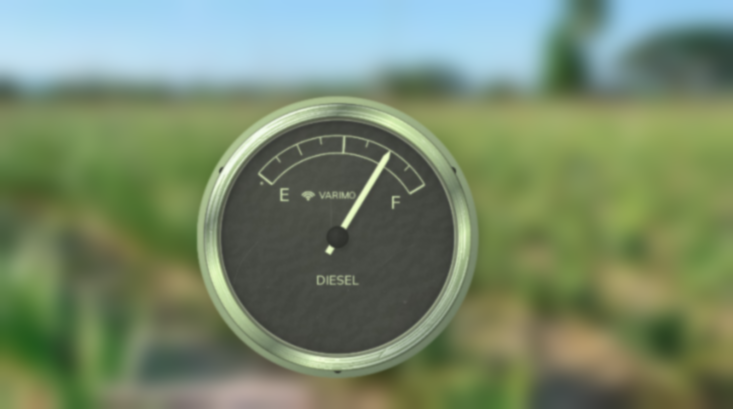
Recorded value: **0.75**
